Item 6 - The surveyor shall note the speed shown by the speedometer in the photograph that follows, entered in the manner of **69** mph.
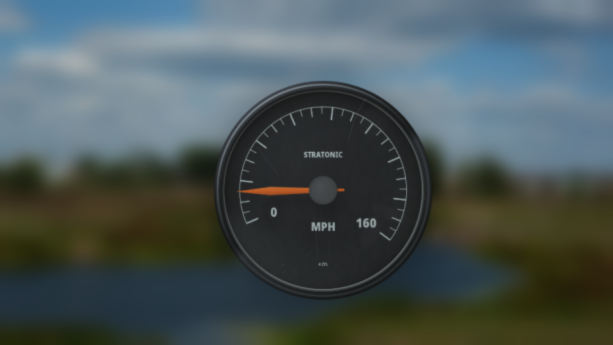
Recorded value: **15** mph
